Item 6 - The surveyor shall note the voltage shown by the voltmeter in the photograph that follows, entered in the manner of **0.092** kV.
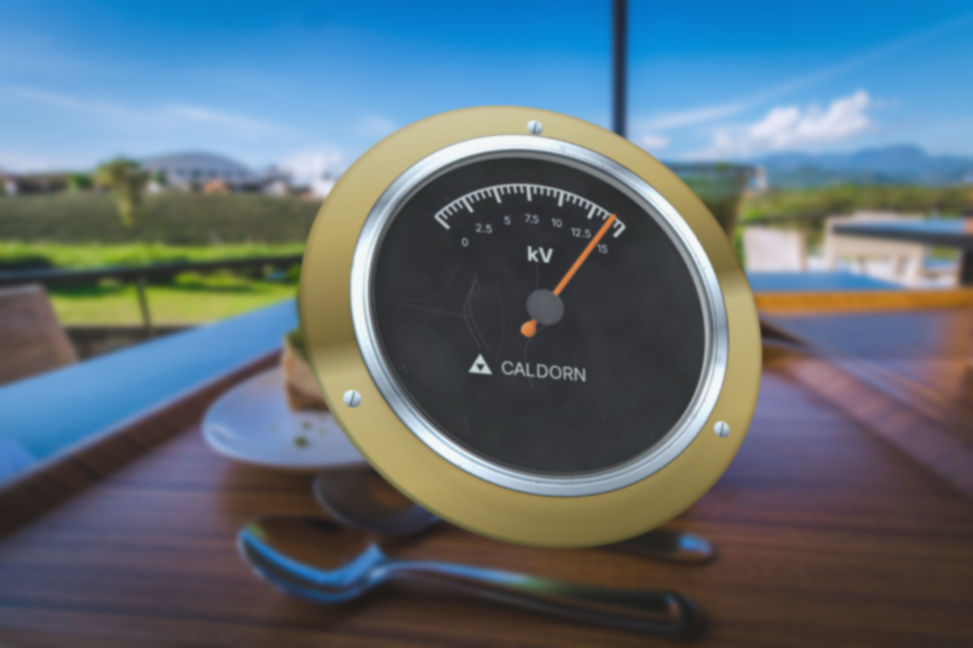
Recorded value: **14** kV
